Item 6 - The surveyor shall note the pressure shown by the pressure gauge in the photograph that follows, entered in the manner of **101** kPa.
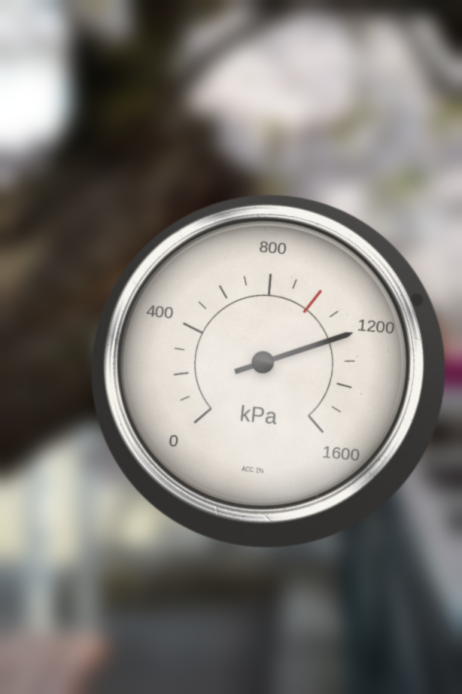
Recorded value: **1200** kPa
